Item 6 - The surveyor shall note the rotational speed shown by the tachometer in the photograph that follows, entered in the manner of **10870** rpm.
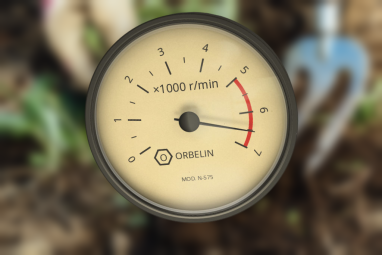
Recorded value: **6500** rpm
